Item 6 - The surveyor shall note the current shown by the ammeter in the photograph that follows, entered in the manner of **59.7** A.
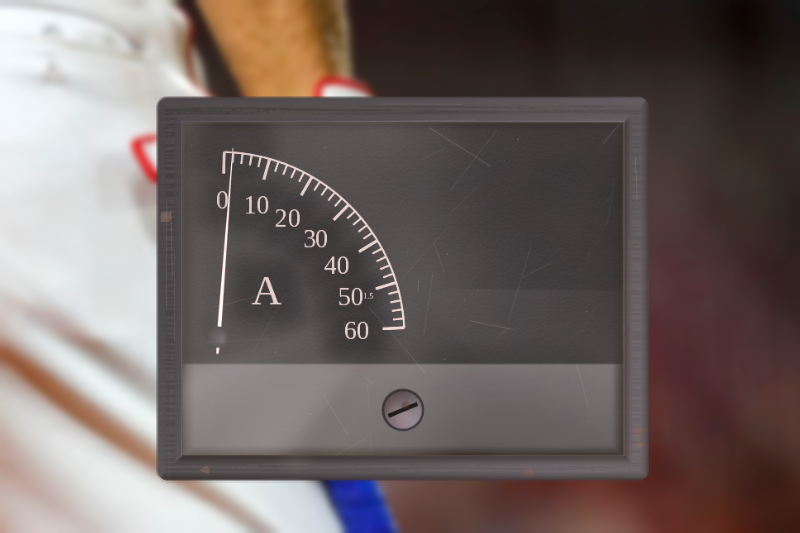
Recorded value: **2** A
